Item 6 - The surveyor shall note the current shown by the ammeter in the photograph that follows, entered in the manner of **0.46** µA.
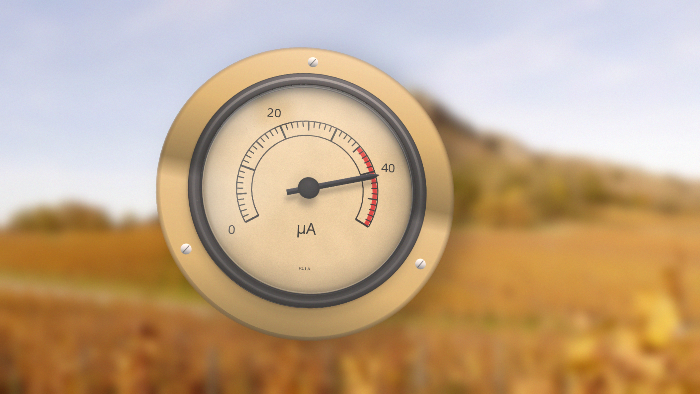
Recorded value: **41** µA
